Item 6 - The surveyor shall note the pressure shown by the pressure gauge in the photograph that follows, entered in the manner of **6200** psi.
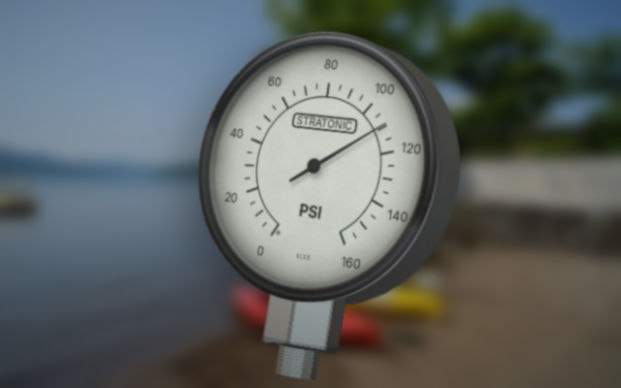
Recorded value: **110** psi
